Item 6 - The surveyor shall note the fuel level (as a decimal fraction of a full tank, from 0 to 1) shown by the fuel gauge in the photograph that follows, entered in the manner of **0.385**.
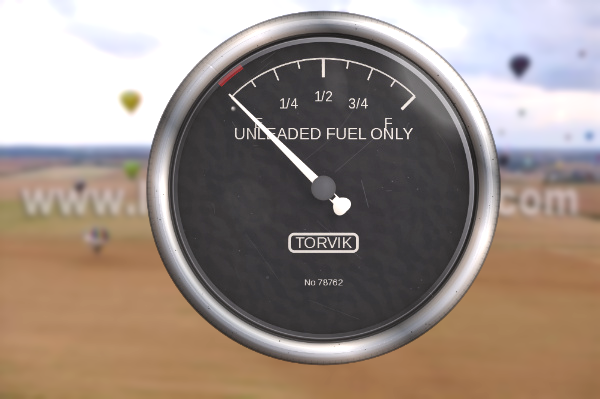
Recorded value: **0**
